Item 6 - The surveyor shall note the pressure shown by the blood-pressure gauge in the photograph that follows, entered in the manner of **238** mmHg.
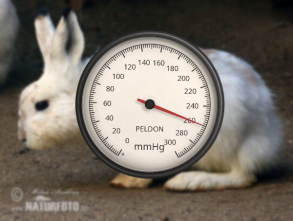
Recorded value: **260** mmHg
